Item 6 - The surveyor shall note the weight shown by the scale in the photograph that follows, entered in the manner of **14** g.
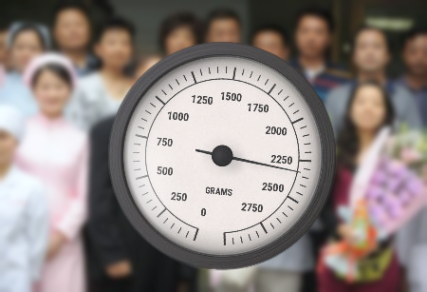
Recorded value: **2325** g
